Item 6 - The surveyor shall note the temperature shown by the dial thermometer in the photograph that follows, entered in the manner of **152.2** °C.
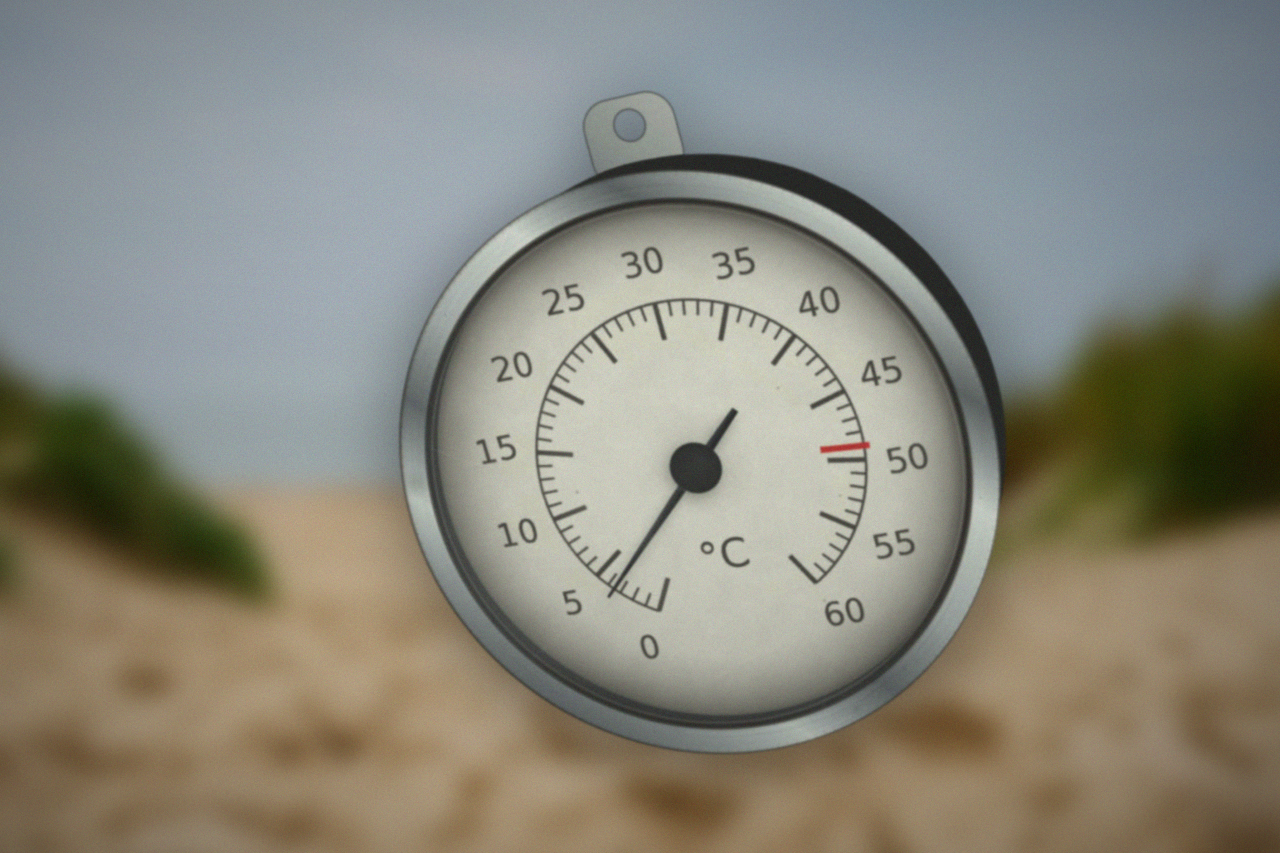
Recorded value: **3.5** °C
